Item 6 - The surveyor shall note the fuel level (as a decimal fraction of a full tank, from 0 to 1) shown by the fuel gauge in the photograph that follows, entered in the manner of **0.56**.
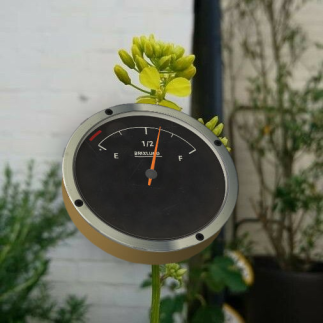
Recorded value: **0.625**
